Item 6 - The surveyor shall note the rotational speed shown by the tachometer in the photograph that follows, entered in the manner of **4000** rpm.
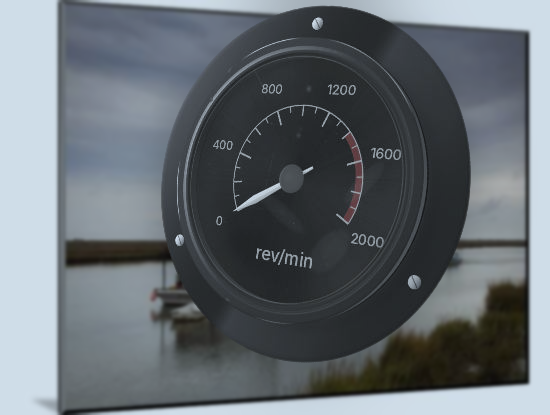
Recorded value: **0** rpm
